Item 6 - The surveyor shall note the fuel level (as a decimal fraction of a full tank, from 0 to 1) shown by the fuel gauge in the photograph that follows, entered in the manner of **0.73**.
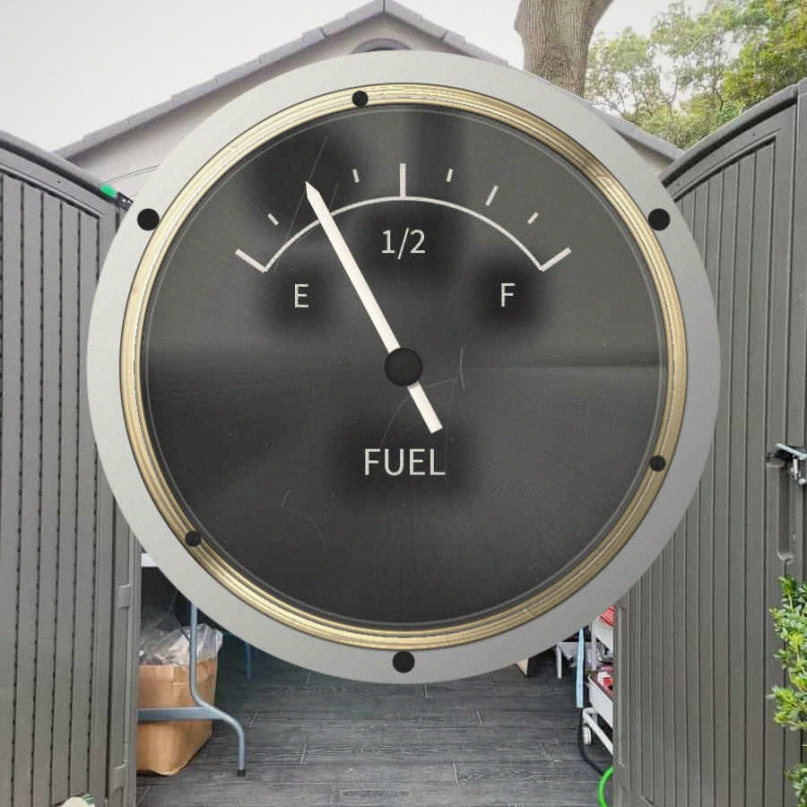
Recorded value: **0.25**
